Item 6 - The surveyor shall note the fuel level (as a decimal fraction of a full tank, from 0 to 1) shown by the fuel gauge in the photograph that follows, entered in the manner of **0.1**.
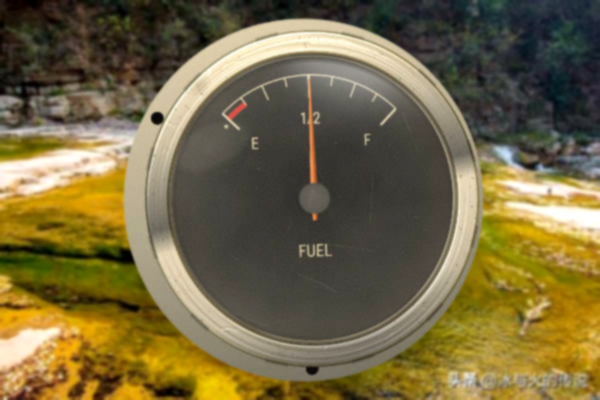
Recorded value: **0.5**
